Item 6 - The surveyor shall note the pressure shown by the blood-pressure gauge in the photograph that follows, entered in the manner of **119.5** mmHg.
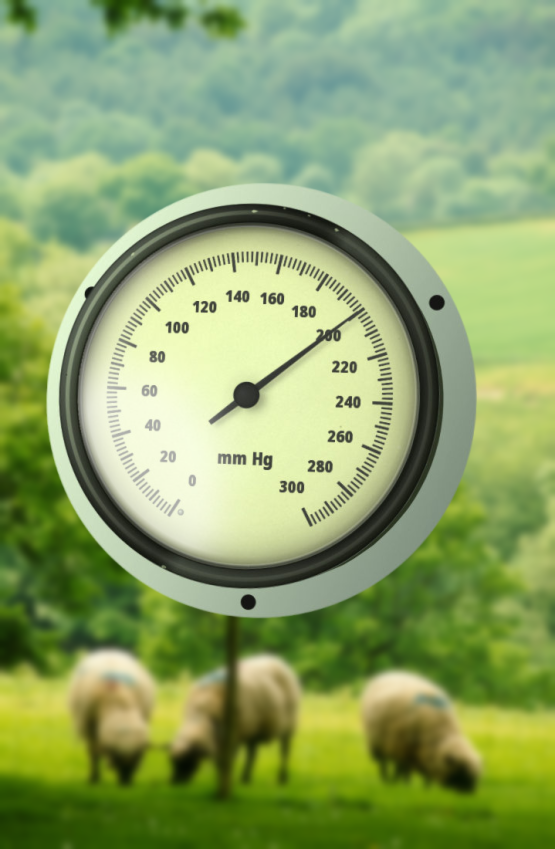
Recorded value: **200** mmHg
